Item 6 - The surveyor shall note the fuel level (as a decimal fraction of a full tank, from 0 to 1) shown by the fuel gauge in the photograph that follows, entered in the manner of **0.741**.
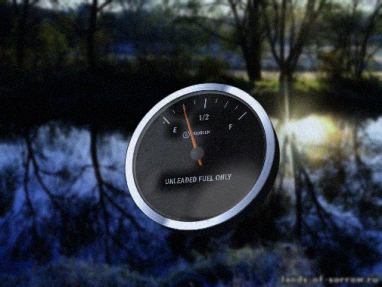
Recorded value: **0.25**
